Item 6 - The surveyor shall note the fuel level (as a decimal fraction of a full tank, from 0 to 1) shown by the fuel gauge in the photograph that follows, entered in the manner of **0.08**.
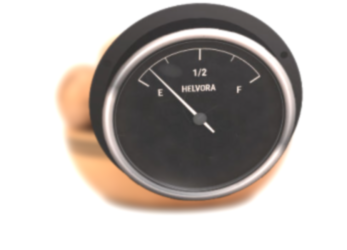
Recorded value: **0.125**
